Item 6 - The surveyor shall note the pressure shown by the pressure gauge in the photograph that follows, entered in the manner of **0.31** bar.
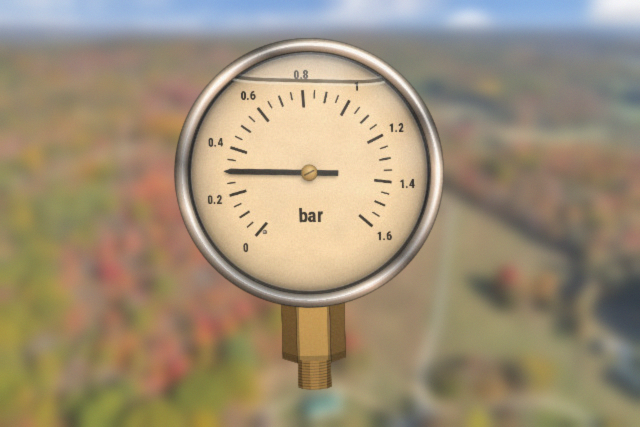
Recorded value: **0.3** bar
